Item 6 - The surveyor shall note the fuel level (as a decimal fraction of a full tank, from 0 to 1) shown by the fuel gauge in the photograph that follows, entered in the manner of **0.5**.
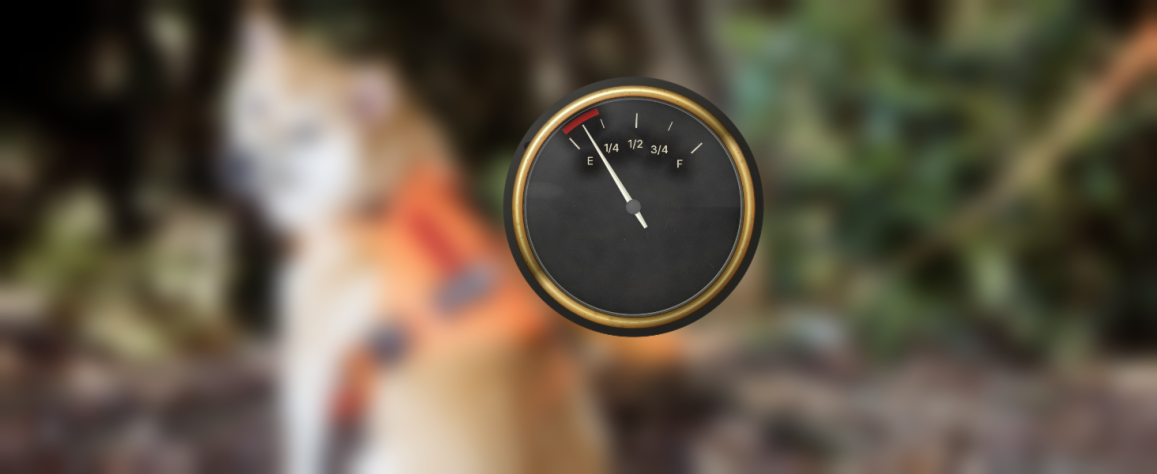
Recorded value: **0.125**
